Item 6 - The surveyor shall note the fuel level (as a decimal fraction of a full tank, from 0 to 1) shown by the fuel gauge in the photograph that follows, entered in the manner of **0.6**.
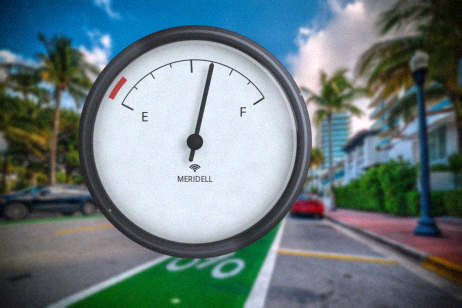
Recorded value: **0.625**
